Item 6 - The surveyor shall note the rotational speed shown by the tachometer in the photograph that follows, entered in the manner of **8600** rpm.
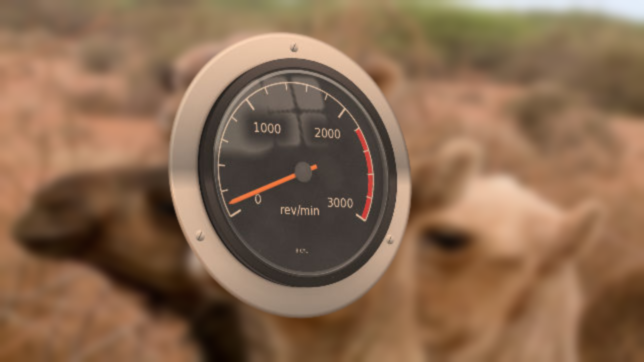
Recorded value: **100** rpm
